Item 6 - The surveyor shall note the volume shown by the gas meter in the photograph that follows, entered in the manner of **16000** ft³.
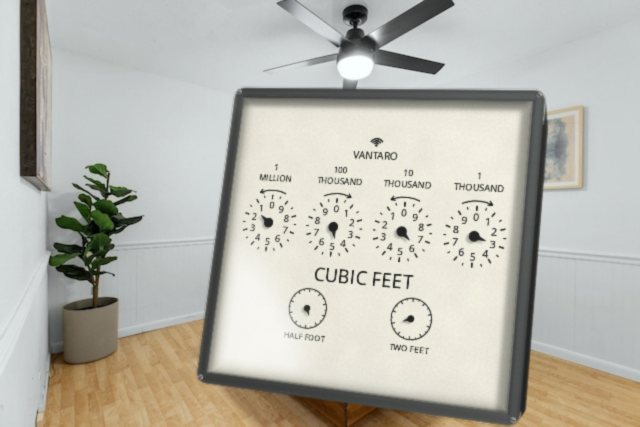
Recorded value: **146300** ft³
